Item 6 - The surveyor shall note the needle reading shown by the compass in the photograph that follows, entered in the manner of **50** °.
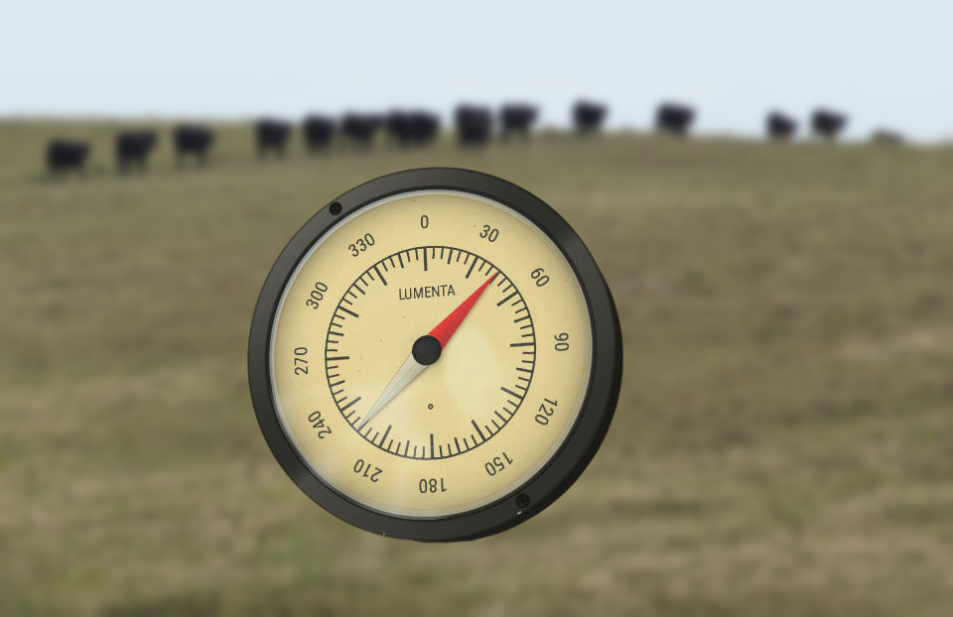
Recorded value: **45** °
